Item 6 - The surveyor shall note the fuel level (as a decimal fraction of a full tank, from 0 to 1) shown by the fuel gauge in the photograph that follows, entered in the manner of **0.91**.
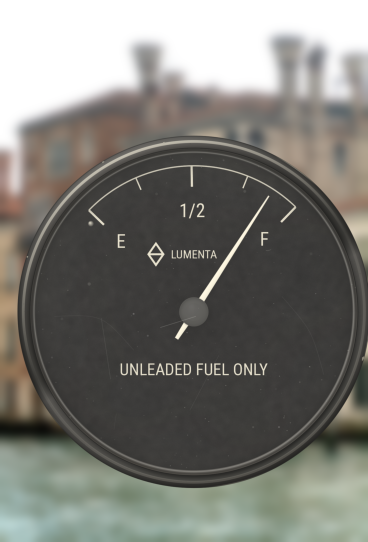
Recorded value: **0.875**
